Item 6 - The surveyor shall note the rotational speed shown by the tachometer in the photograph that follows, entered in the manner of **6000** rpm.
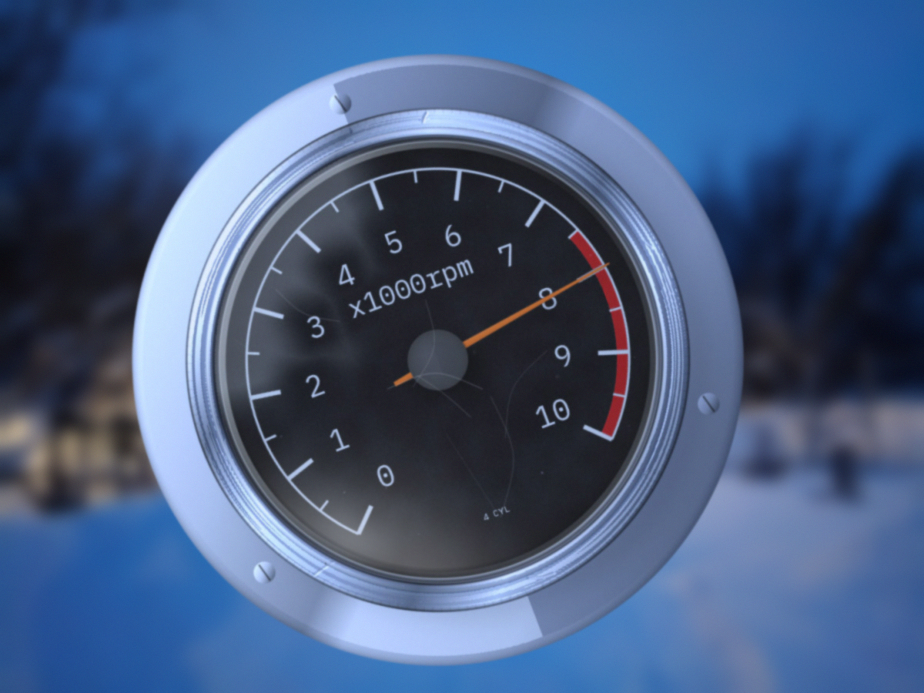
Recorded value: **8000** rpm
